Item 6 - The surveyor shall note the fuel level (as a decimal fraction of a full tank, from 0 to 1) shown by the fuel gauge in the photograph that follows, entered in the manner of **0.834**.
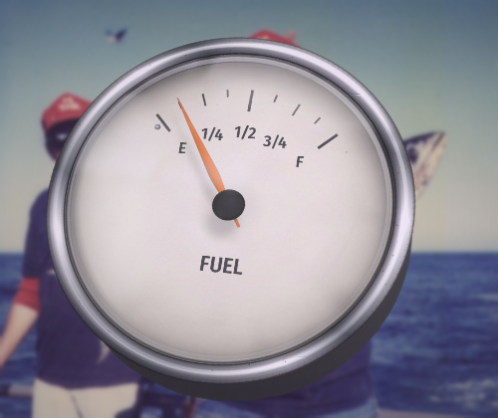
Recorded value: **0.125**
